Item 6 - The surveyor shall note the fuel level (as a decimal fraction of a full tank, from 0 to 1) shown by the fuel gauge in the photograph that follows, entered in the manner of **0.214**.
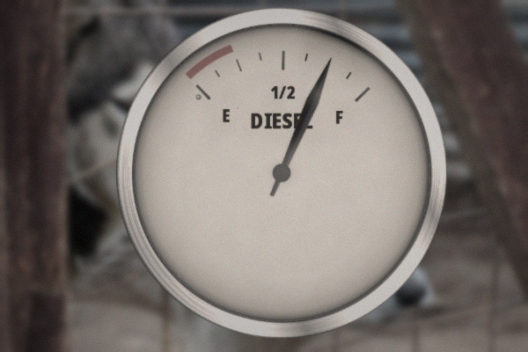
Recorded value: **0.75**
